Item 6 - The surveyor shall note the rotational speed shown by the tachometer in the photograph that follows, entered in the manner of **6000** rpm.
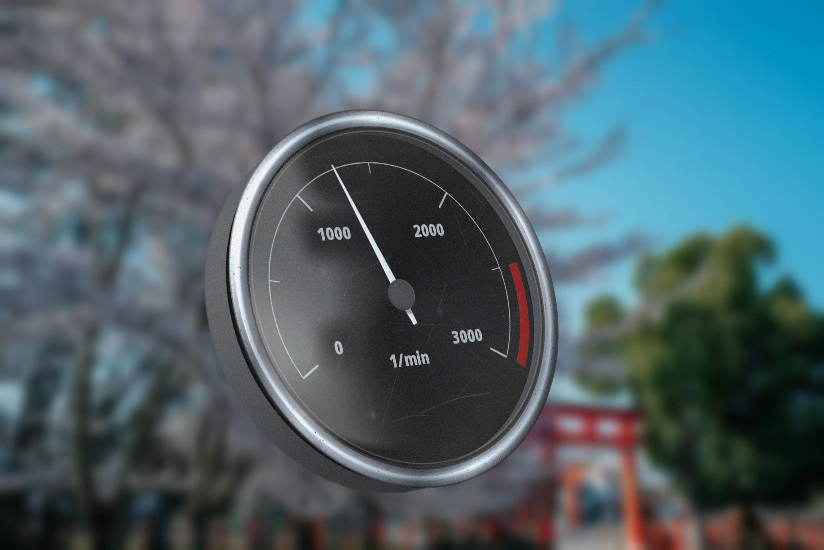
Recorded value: **1250** rpm
